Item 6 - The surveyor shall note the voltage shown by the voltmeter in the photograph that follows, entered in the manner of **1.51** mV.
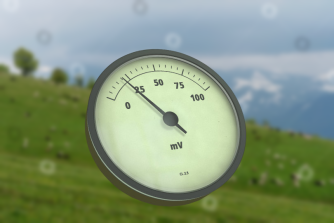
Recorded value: **20** mV
